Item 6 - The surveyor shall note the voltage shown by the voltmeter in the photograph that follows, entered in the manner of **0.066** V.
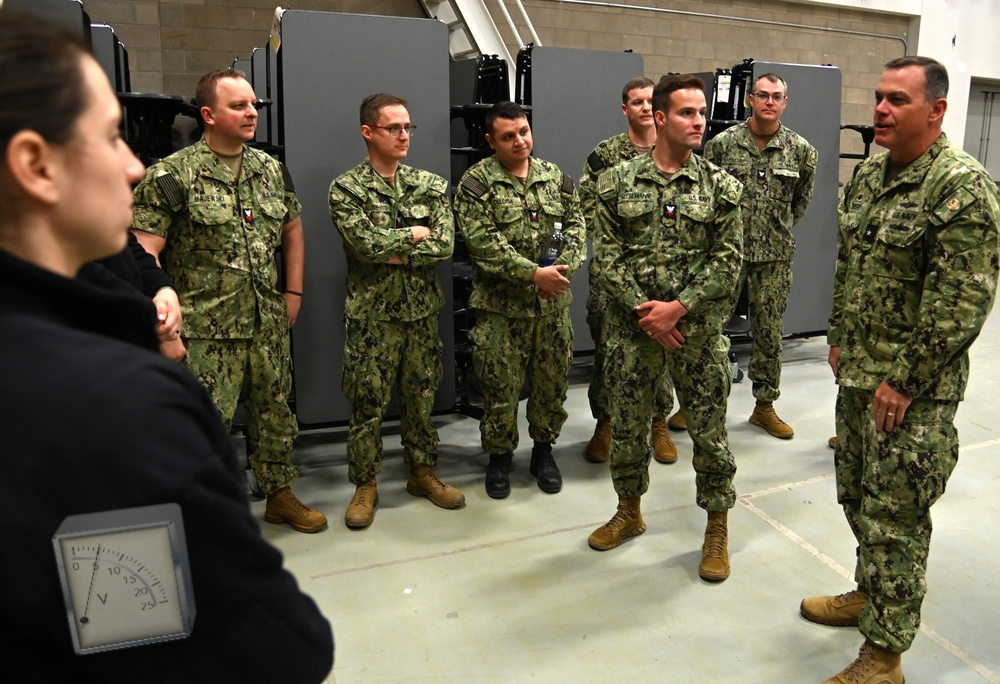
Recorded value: **5** V
